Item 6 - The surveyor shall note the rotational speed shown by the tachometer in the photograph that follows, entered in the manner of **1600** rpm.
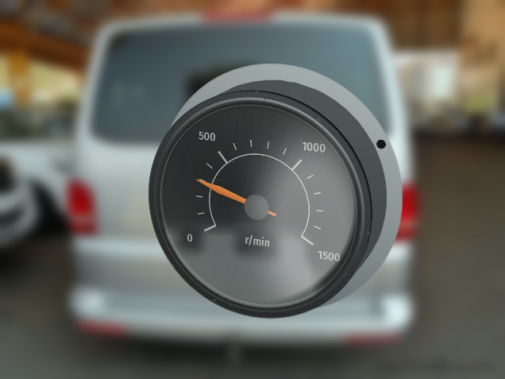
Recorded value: **300** rpm
